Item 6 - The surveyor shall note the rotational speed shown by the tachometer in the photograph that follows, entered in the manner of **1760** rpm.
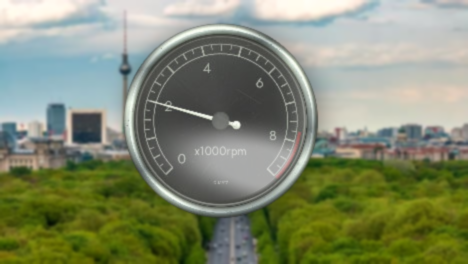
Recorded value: **2000** rpm
